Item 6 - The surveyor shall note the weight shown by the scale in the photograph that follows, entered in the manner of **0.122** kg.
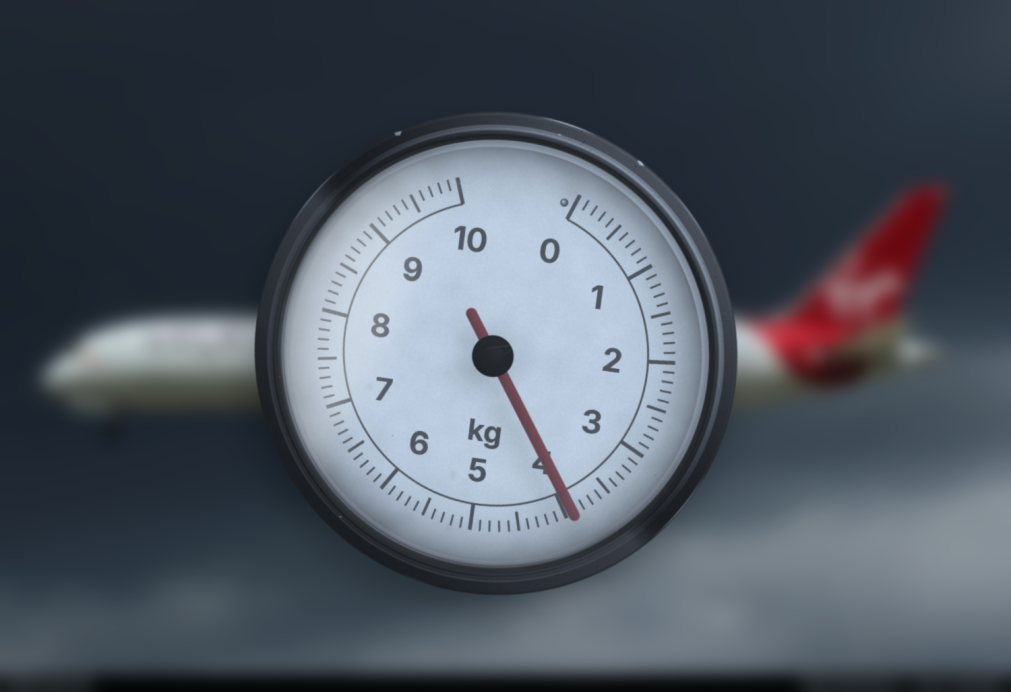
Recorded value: **3.9** kg
